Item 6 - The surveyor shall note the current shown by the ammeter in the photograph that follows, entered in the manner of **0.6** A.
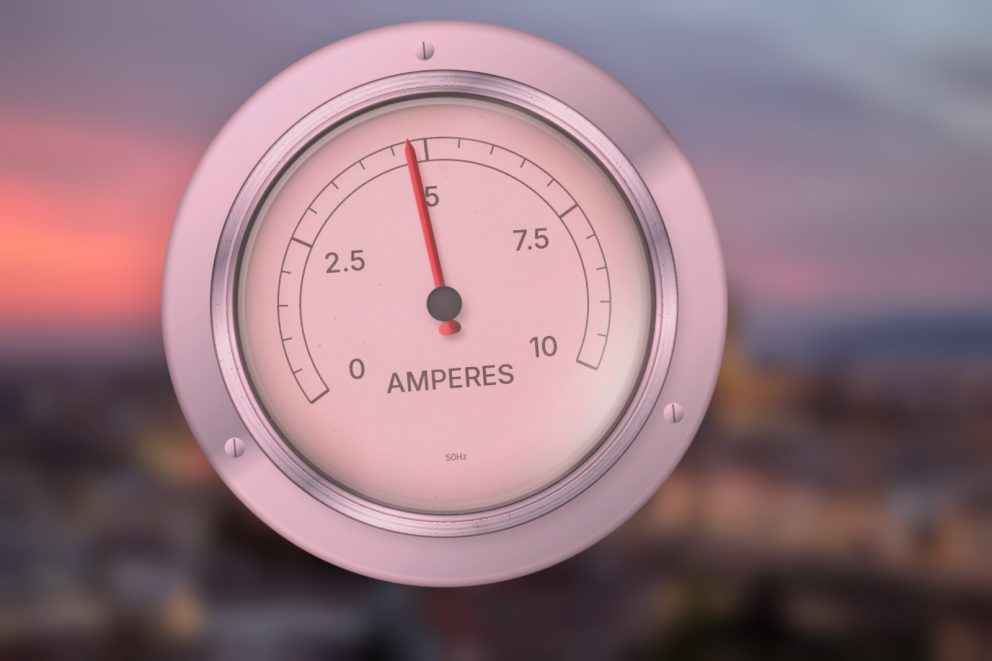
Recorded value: **4.75** A
